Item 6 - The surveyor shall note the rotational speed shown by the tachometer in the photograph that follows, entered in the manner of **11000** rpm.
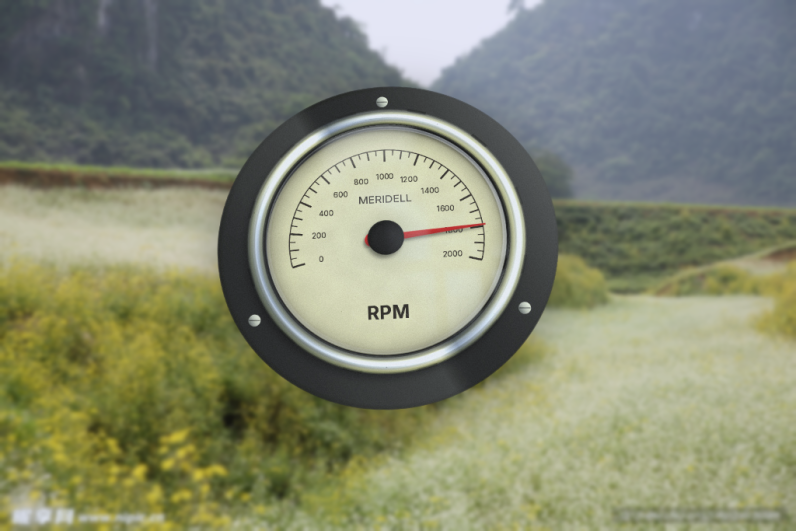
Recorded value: **1800** rpm
